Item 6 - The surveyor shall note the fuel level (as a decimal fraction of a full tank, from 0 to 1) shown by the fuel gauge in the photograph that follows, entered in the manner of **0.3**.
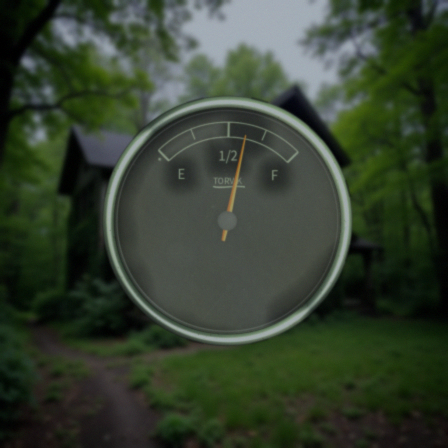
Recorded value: **0.625**
